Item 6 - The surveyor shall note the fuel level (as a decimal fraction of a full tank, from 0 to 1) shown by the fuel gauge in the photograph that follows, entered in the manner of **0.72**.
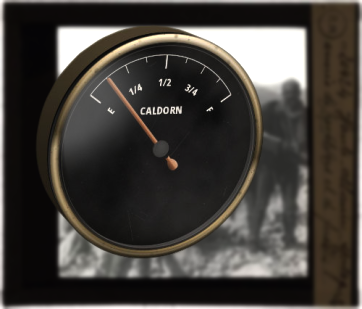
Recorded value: **0.125**
